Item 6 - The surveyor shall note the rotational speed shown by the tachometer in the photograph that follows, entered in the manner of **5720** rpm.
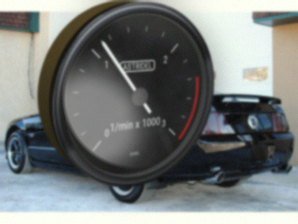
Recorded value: **1100** rpm
